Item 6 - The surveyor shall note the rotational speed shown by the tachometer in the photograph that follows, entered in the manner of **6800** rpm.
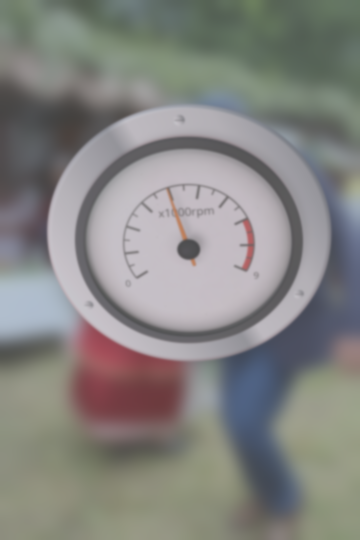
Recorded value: **4000** rpm
